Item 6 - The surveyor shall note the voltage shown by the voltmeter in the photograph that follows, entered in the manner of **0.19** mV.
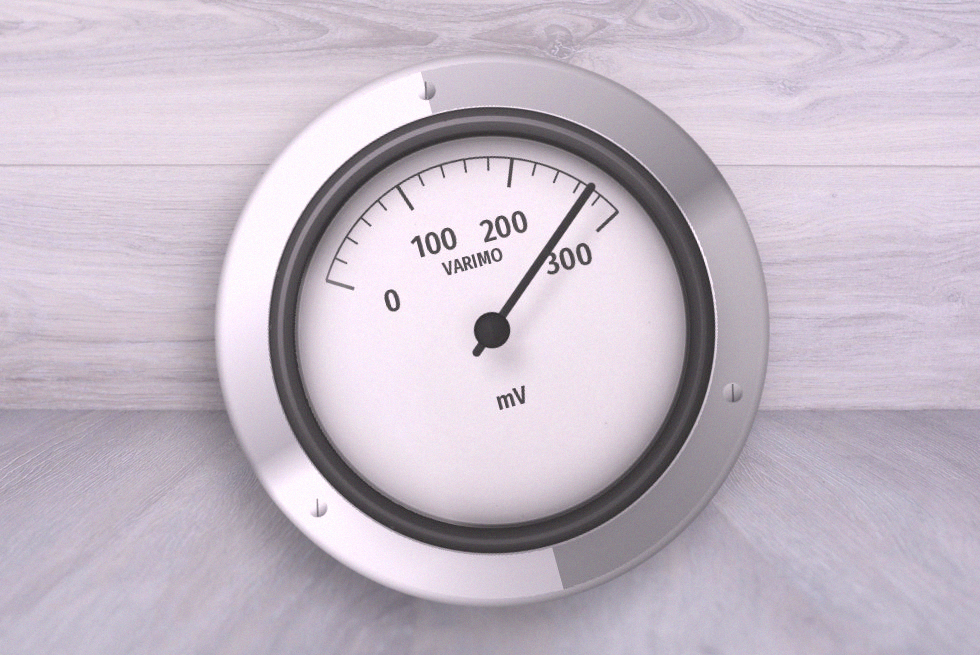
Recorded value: **270** mV
